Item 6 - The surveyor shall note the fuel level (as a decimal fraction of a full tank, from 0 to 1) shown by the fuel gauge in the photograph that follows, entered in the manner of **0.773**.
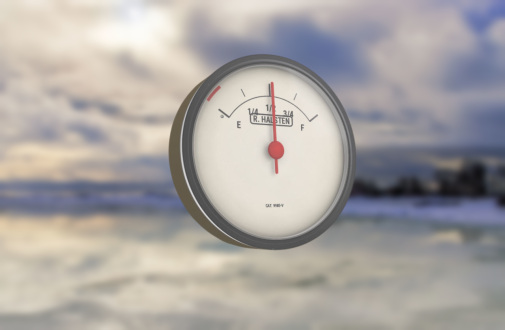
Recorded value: **0.5**
